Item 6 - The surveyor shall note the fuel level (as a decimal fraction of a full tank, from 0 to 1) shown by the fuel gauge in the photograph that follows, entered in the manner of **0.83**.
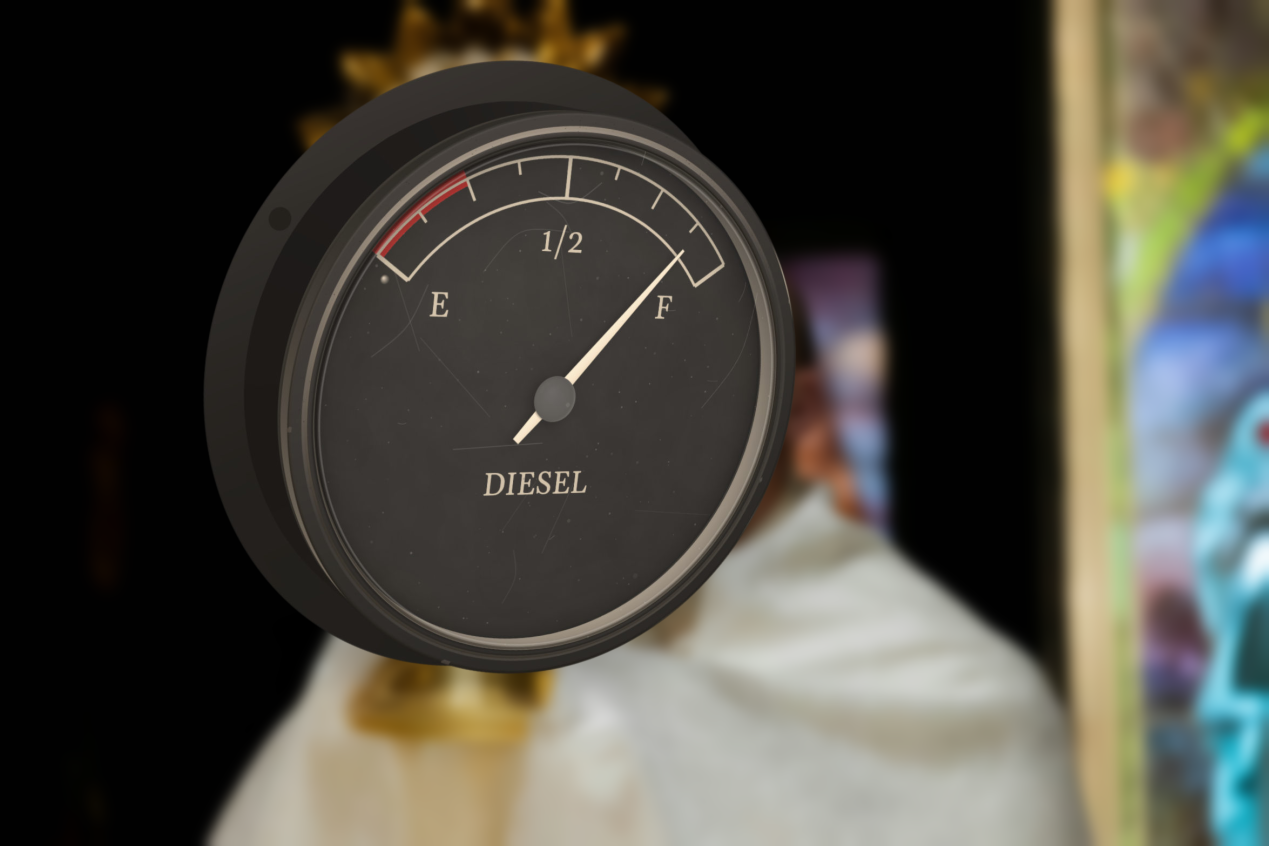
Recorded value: **0.875**
